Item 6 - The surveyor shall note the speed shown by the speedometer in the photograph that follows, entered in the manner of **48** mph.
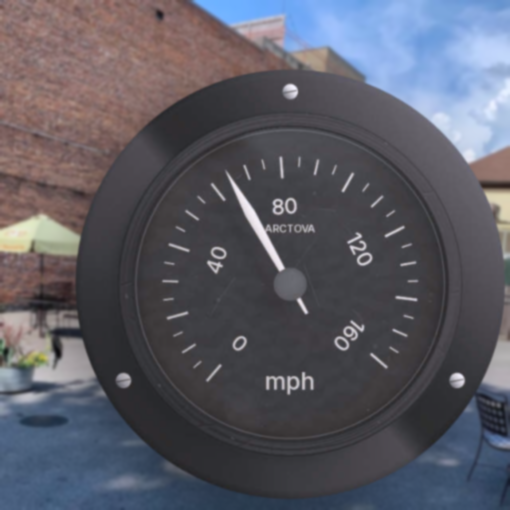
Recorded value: **65** mph
